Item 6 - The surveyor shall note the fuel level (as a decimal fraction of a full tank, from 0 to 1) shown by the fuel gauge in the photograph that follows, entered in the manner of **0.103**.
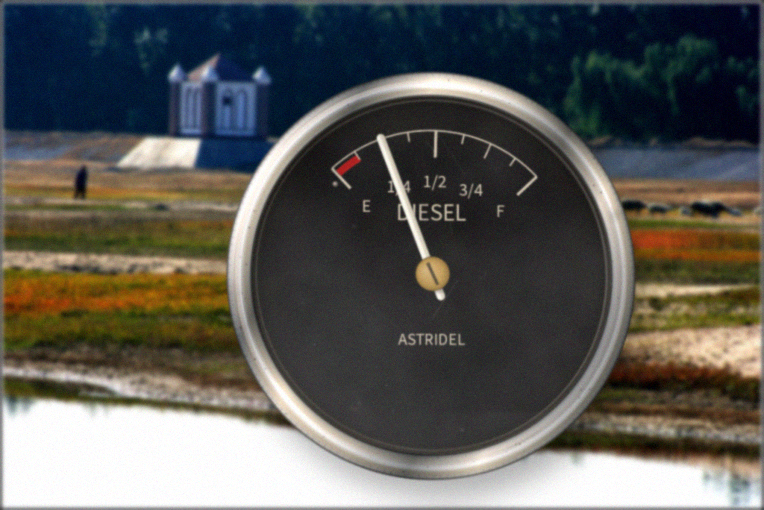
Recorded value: **0.25**
